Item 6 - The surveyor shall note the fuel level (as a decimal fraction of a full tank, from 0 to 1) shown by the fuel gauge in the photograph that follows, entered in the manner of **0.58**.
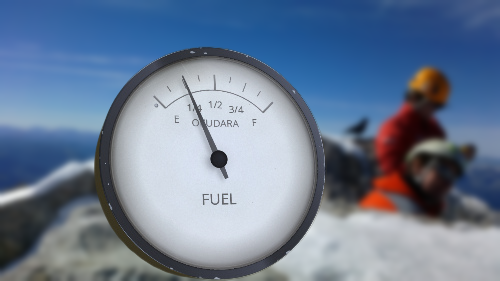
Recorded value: **0.25**
